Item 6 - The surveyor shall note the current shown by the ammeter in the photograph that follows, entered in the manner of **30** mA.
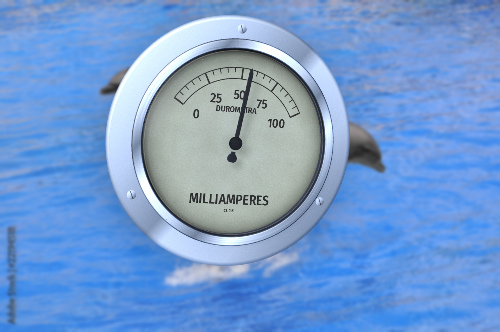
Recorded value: **55** mA
